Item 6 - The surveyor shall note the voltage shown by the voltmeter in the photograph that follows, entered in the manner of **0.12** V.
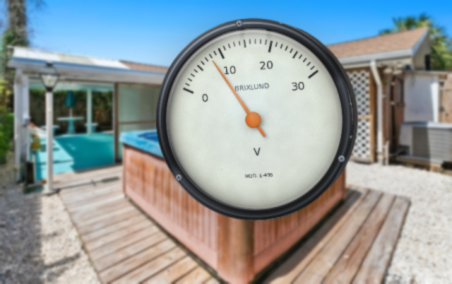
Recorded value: **8** V
